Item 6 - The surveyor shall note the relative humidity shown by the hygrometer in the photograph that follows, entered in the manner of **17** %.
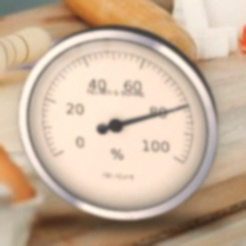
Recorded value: **80** %
